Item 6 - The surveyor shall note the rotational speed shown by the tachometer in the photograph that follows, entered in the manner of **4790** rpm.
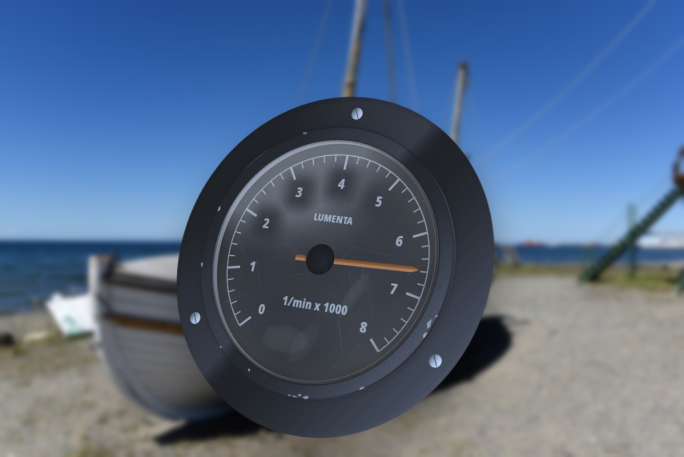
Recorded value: **6600** rpm
